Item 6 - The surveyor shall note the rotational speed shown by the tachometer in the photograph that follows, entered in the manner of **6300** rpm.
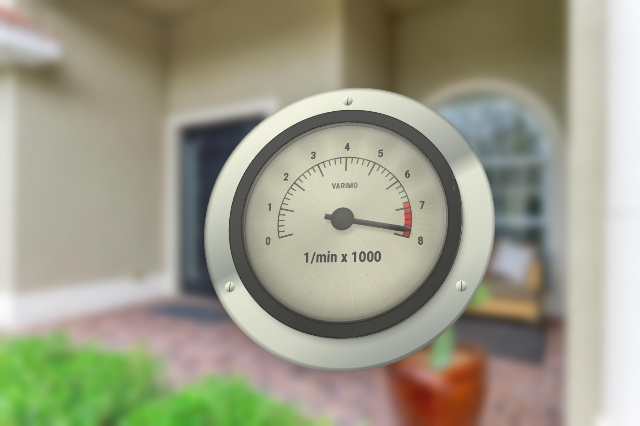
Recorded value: **7800** rpm
